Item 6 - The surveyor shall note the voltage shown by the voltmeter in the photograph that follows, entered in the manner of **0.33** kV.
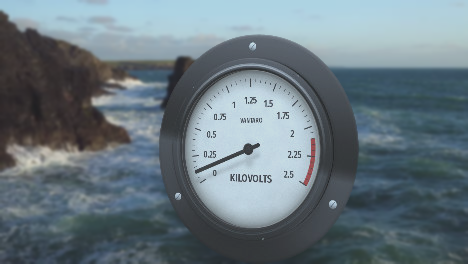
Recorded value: **0.1** kV
